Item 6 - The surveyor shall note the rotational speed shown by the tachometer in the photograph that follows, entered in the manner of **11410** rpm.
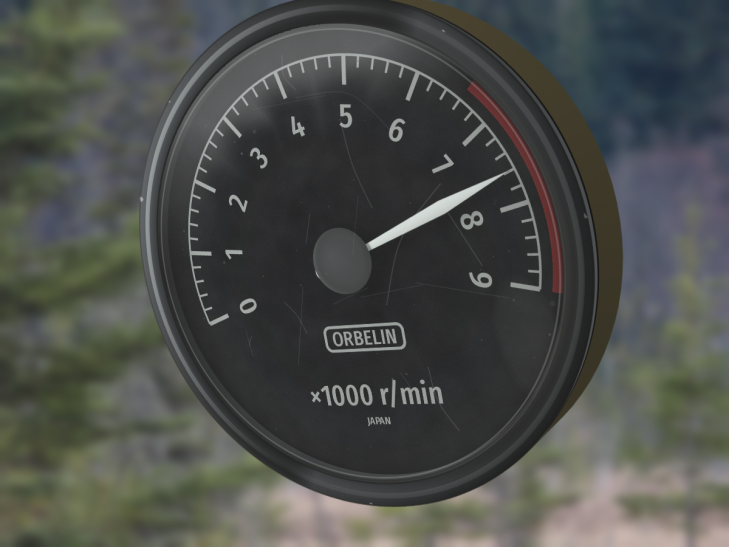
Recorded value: **7600** rpm
